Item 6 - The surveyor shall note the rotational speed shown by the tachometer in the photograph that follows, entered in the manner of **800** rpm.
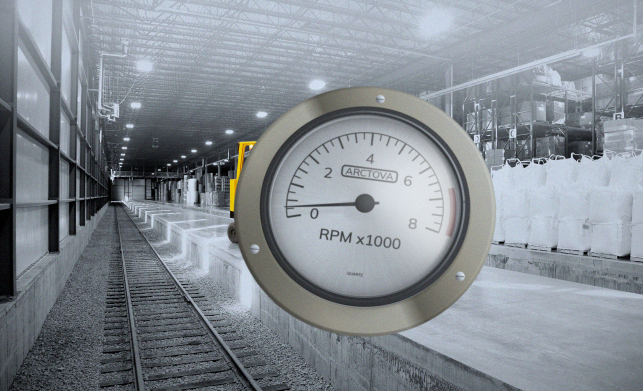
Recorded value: **250** rpm
